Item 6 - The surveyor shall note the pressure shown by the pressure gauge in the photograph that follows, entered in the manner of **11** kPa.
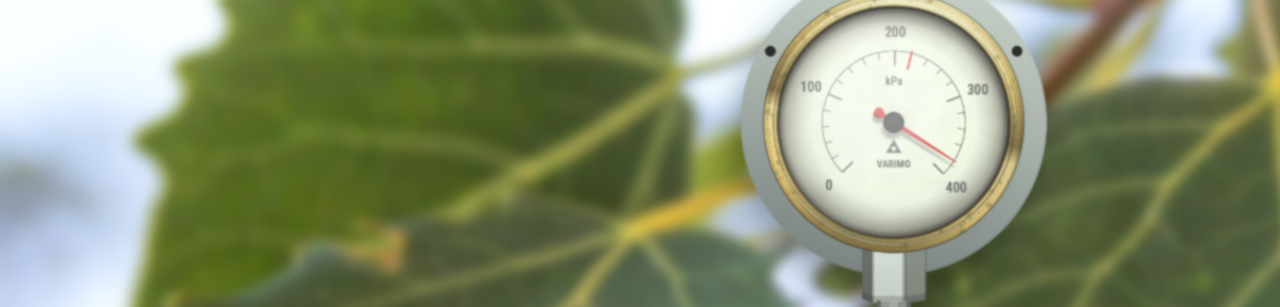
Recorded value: **380** kPa
